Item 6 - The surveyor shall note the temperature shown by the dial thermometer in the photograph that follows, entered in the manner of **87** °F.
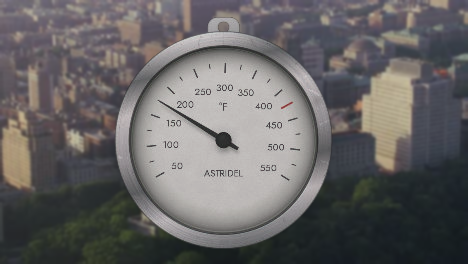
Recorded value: **175** °F
